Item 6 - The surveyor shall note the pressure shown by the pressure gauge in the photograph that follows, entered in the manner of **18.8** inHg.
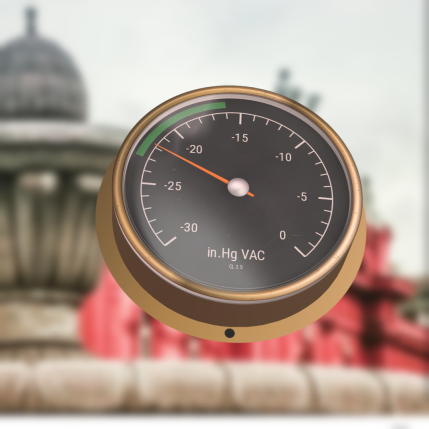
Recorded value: **-22** inHg
